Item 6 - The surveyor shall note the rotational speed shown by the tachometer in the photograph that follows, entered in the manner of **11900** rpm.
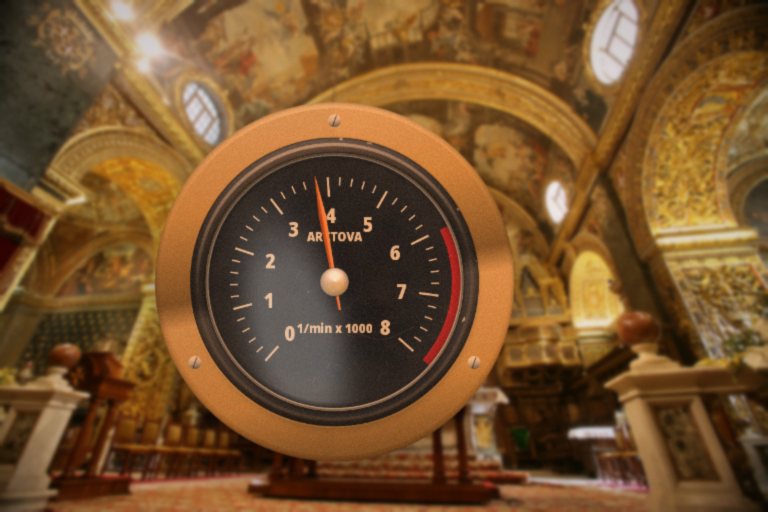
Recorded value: **3800** rpm
